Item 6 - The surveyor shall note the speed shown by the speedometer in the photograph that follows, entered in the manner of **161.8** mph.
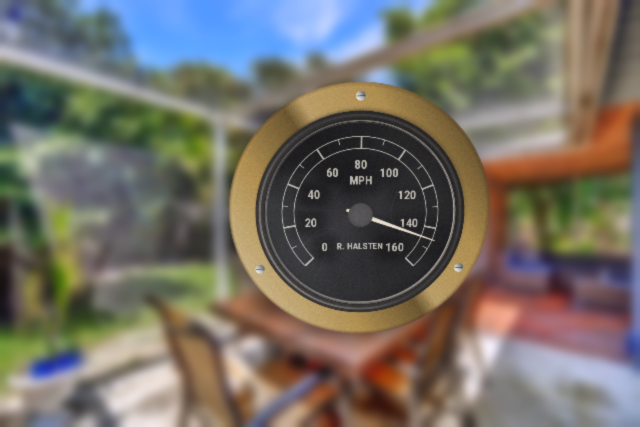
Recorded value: **145** mph
